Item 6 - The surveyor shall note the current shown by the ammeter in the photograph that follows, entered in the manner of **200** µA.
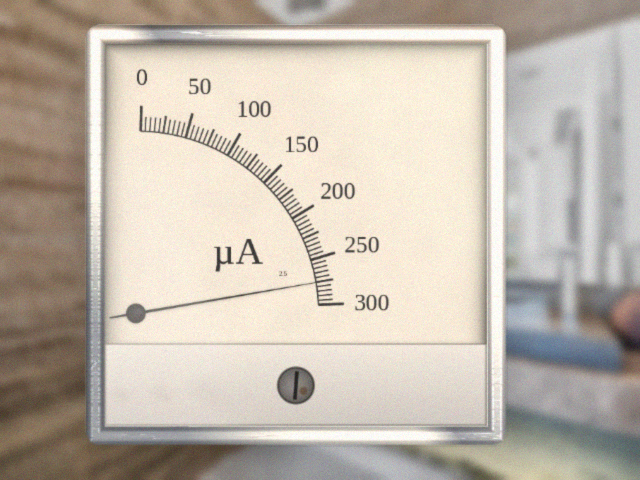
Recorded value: **275** µA
